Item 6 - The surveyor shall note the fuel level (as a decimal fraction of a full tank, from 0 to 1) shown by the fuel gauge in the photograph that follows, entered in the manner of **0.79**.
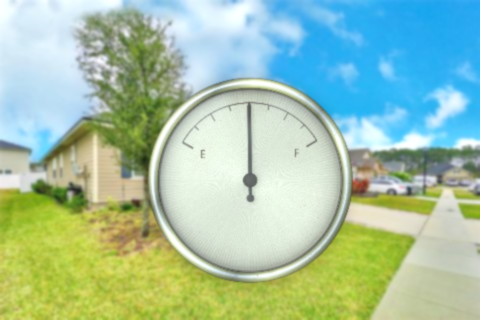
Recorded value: **0.5**
